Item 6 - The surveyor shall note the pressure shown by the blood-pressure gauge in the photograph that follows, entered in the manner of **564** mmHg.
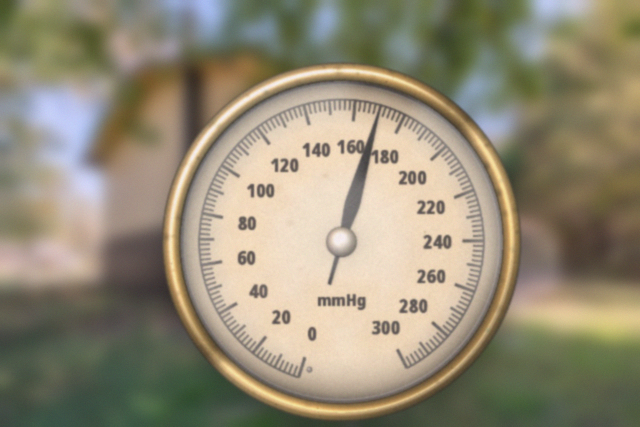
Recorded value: **170** mmHg
